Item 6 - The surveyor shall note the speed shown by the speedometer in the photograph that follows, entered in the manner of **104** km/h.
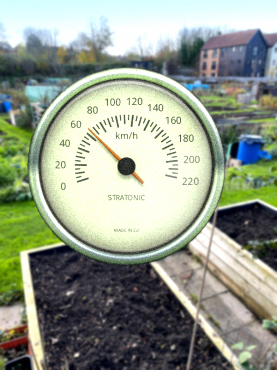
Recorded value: **65** km/h
